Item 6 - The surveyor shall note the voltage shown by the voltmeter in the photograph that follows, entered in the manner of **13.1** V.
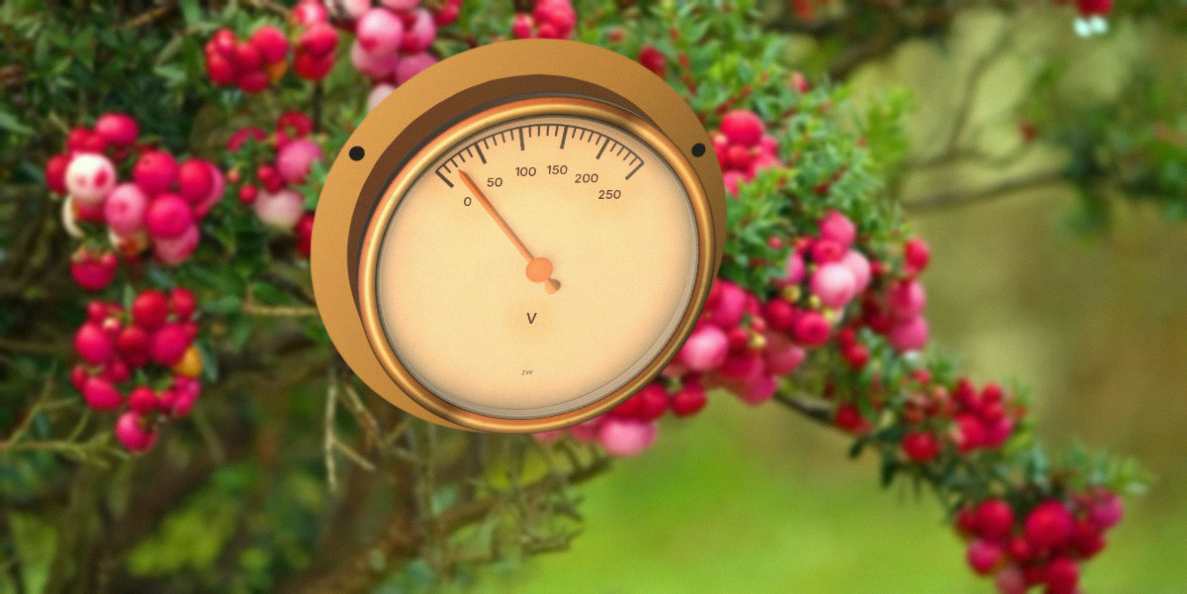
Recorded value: **20** V
